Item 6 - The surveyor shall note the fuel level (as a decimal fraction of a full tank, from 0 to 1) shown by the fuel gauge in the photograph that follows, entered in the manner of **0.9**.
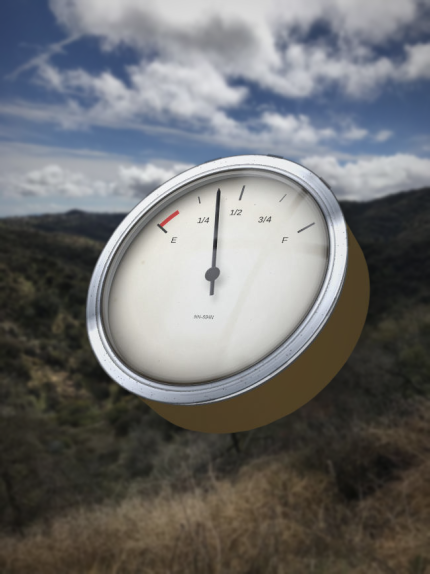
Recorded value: **0.375**
